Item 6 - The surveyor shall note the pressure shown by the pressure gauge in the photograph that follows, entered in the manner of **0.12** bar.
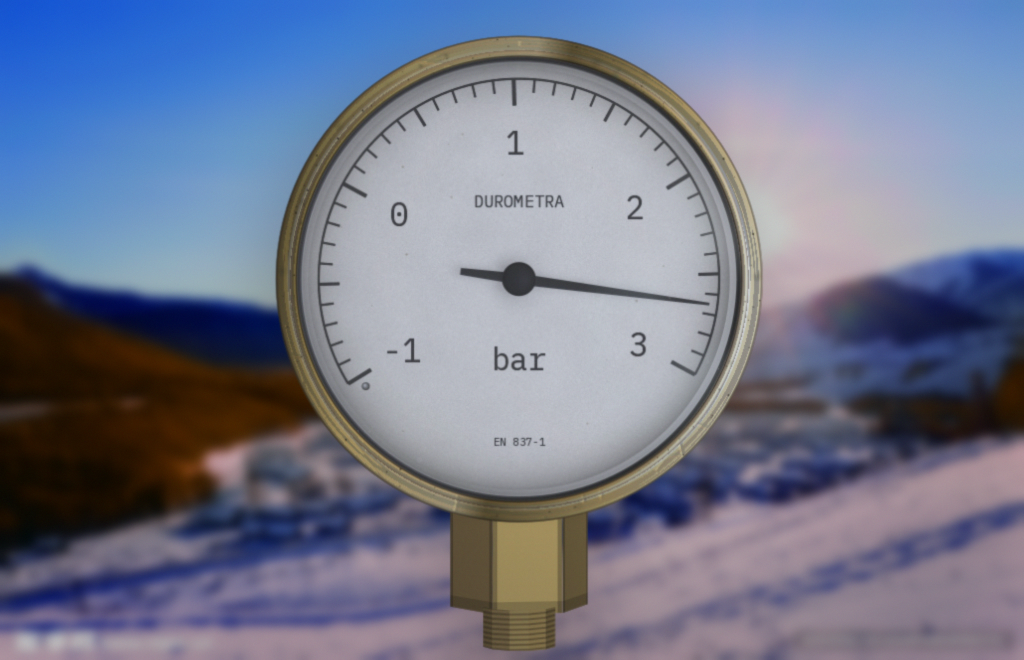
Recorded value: **2.65** bar
